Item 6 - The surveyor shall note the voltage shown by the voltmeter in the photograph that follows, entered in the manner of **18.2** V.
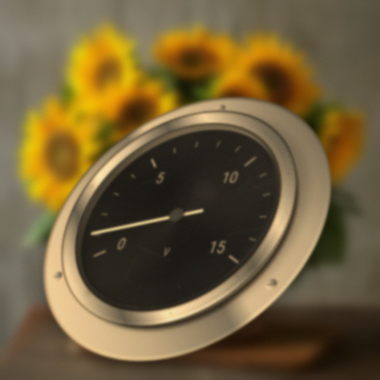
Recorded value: **1** V
